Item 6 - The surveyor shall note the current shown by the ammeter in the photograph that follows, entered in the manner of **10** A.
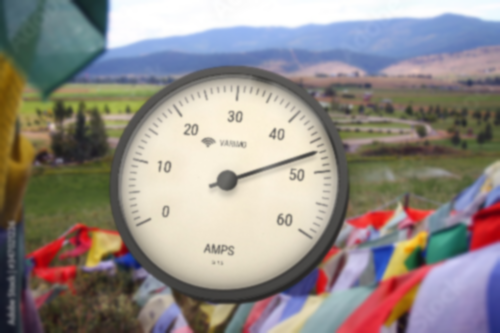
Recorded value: **47** A
